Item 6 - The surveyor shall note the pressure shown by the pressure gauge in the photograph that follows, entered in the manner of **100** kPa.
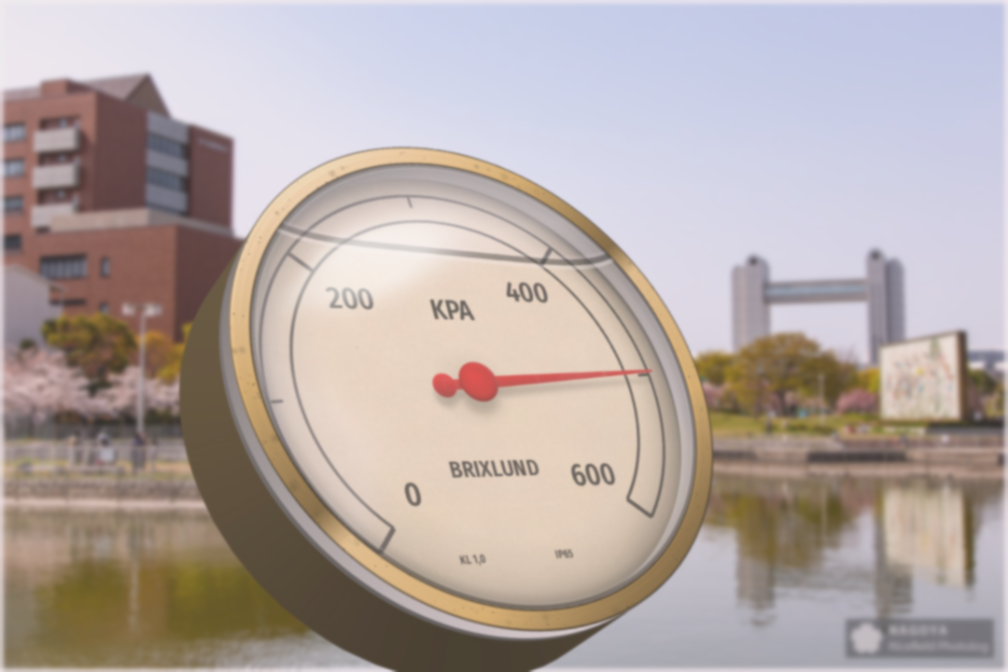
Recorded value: **500** kPa
